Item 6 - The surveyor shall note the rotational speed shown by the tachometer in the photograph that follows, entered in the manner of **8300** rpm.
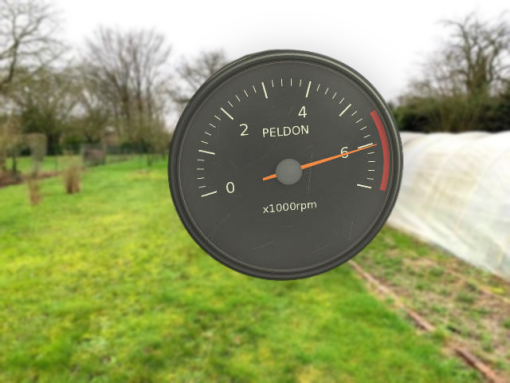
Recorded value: **6000** rpm
